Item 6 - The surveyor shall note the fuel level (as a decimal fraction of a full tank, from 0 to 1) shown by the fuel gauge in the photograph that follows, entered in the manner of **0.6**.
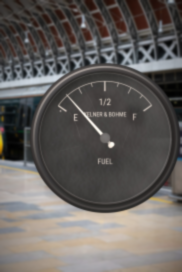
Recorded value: **0.125**
